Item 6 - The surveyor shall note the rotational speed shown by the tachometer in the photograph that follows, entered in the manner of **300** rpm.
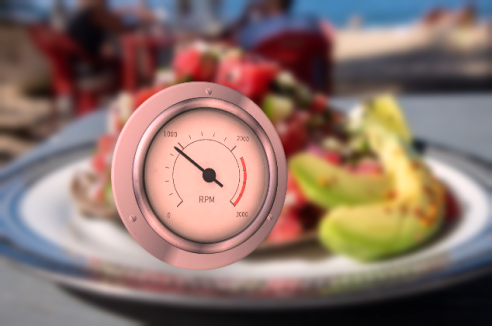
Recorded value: **900** rpm
